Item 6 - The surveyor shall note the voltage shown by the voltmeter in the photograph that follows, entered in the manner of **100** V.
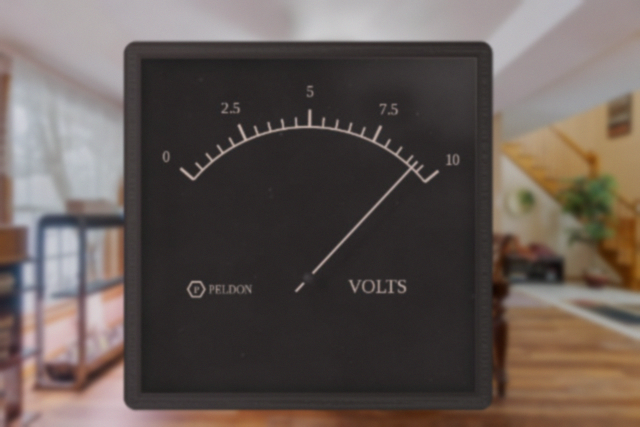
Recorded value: **9.25** V
